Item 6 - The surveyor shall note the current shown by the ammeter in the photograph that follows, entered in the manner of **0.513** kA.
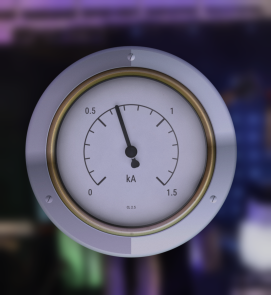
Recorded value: **0.65** kA
